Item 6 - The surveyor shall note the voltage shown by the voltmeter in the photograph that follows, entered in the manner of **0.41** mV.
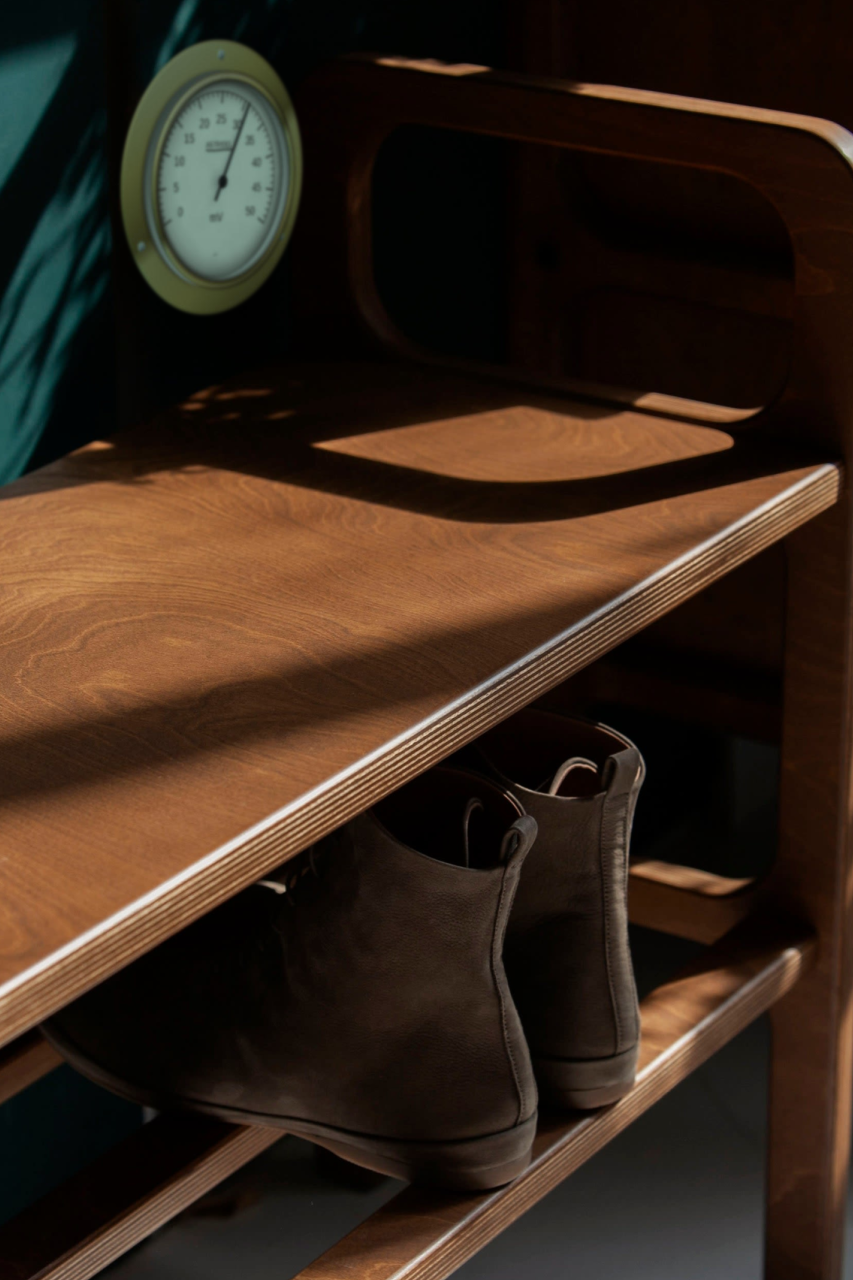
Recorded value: **30** mV
